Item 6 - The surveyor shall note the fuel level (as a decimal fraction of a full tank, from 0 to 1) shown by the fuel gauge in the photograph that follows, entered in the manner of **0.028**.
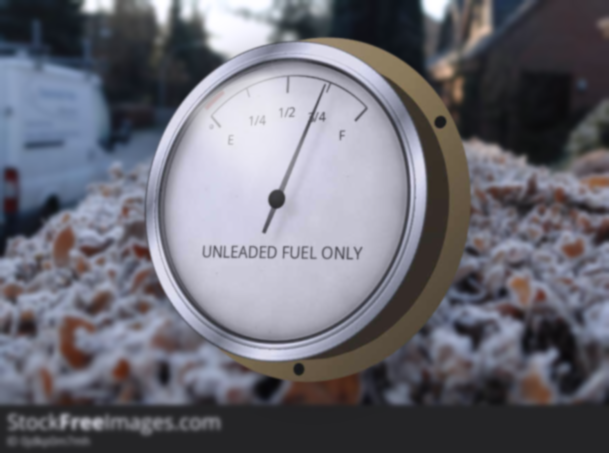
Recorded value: **0.75**
